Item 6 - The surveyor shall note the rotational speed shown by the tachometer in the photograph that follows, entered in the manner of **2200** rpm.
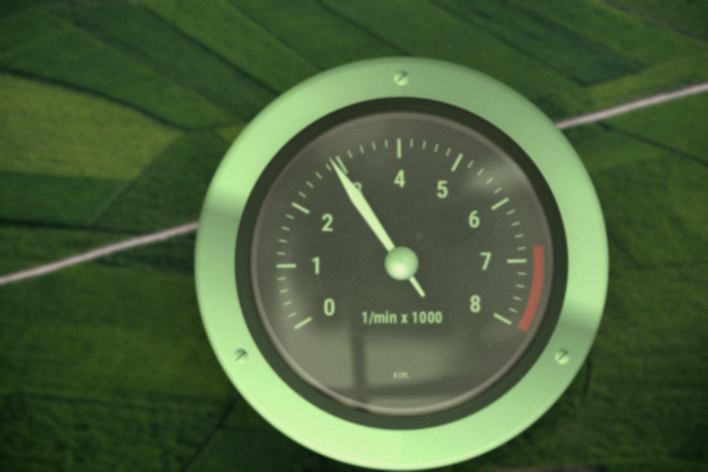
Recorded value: **2900** rpm
